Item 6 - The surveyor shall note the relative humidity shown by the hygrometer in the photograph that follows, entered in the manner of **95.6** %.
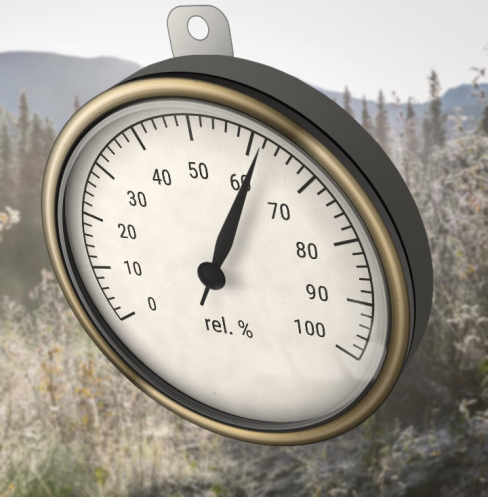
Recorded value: **62** %
